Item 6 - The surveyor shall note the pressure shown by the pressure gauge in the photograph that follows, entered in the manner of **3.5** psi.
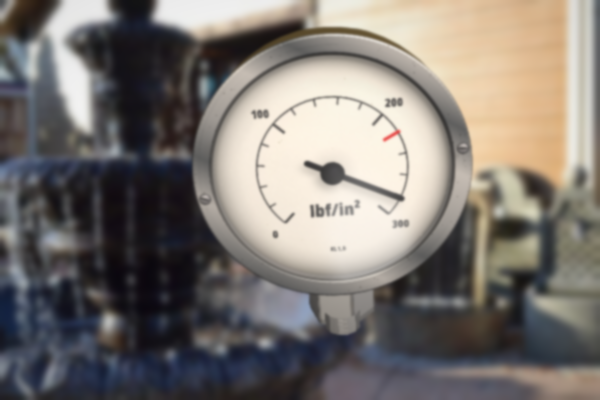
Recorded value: **280** psi
